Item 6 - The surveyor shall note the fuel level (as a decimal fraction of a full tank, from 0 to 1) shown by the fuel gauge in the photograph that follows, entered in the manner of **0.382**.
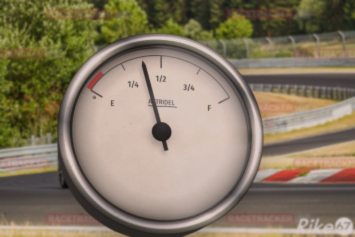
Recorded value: **0.375**
